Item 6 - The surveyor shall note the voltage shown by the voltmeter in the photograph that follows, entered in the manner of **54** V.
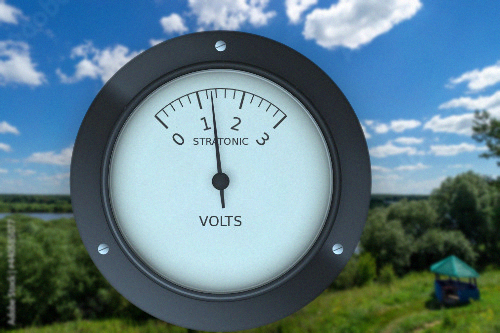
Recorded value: **1.3** V
